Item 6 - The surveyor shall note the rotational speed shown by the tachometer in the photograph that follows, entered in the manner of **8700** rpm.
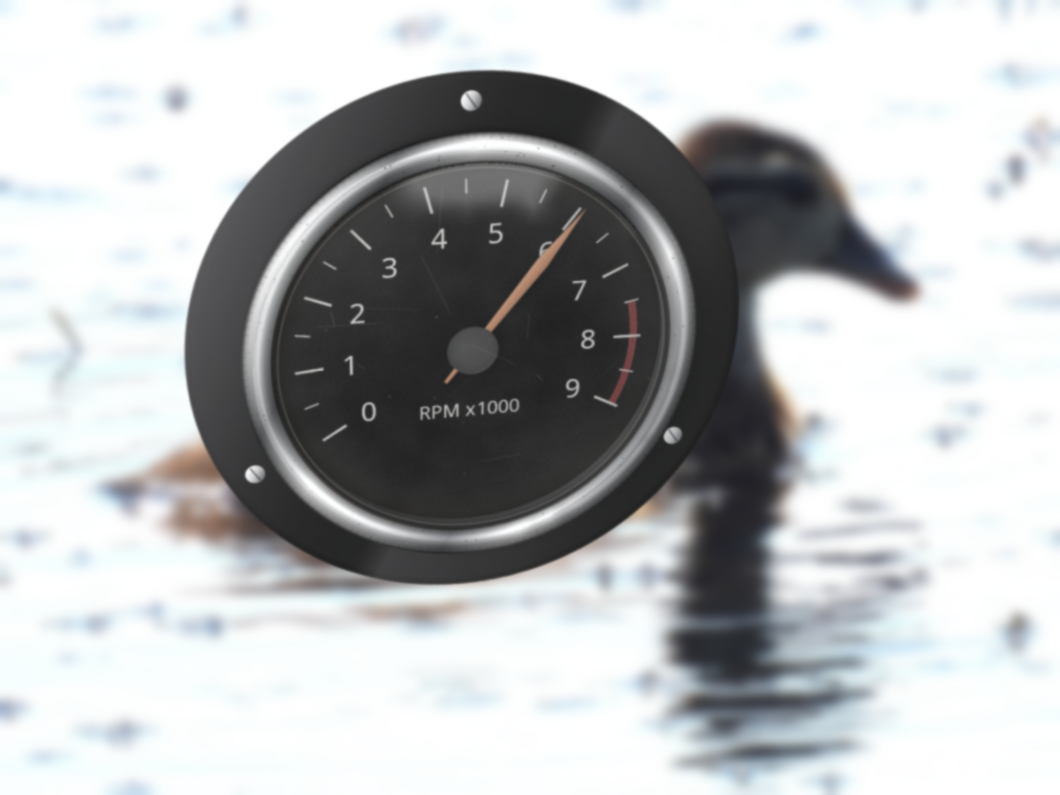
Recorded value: **6000** rpm
